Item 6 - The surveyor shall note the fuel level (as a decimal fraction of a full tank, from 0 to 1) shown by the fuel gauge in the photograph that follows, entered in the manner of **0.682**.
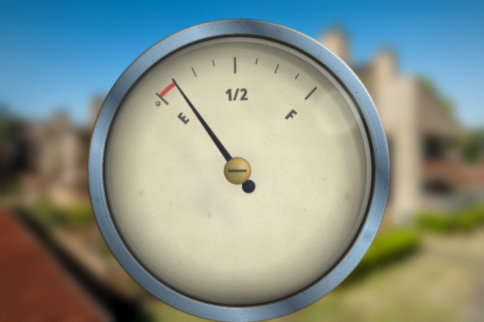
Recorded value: **0.125**
